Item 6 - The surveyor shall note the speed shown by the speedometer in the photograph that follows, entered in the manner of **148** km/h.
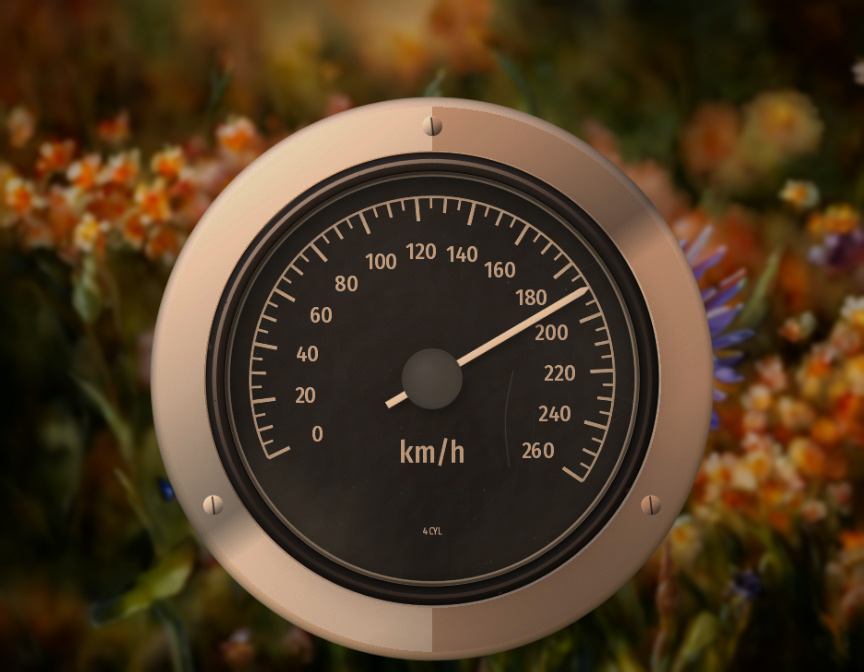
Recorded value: **190** km/h
